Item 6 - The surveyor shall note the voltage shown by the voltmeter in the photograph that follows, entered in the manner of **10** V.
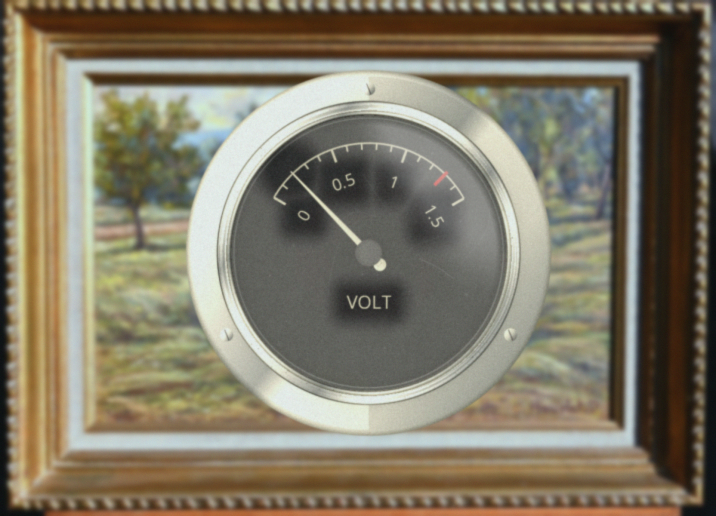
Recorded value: **0.2** V
